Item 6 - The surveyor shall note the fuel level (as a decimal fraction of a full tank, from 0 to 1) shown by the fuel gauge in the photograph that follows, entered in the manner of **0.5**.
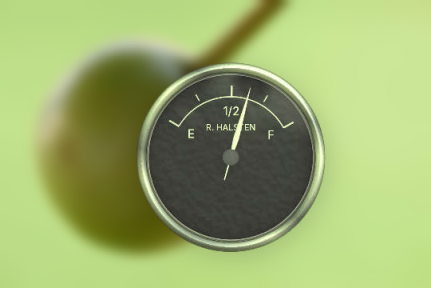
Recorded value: **0.625**
